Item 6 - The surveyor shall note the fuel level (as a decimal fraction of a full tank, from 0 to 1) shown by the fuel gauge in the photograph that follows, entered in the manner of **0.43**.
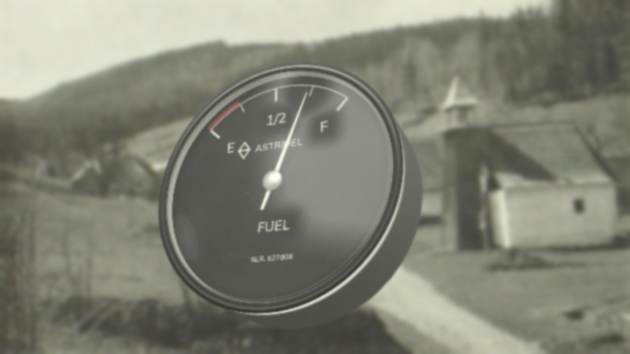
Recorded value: **0.75**
